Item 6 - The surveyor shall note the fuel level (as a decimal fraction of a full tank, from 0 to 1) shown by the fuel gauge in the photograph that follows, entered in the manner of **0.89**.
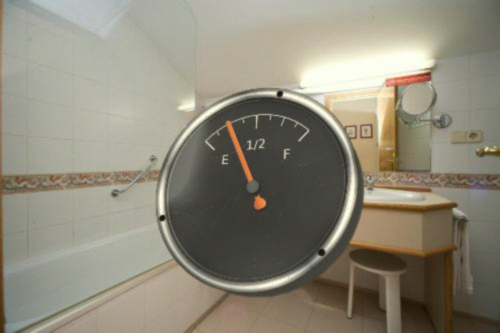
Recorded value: **0.25**
